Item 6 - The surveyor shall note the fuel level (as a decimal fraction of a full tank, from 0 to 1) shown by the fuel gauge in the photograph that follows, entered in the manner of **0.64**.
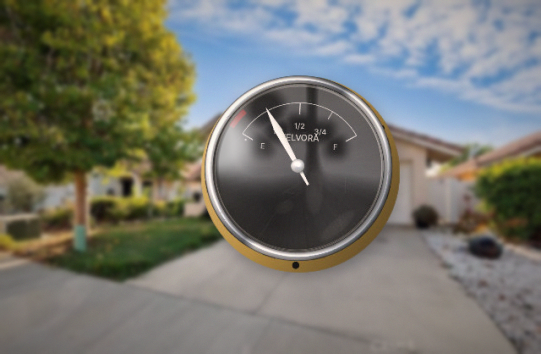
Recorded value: **0.25**
